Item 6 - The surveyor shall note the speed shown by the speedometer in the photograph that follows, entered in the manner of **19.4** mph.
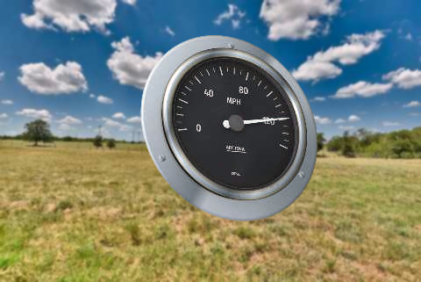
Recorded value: **120** mph
